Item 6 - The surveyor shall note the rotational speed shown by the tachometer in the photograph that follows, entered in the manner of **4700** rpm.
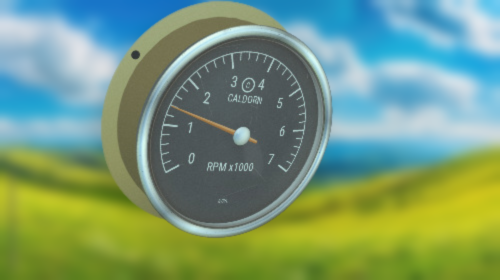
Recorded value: **1400** rpm
